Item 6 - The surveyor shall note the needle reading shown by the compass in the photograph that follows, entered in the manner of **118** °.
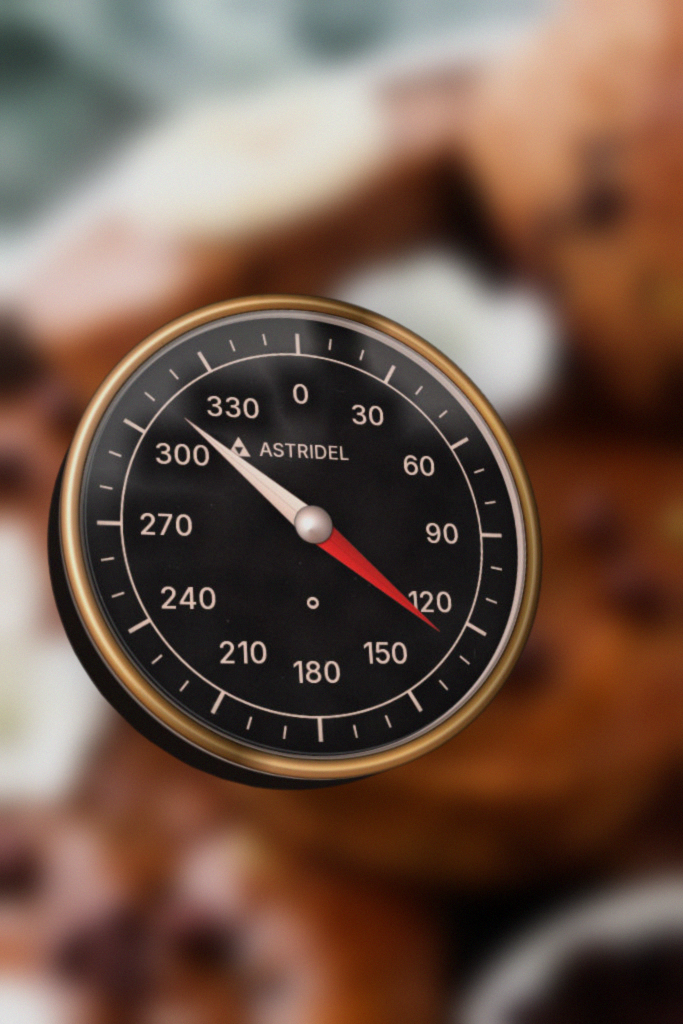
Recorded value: **130** °
